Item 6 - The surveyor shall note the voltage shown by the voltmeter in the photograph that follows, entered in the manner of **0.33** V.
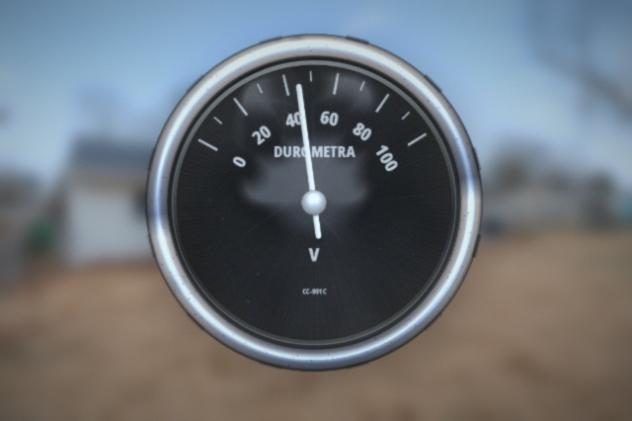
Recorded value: **45** V
